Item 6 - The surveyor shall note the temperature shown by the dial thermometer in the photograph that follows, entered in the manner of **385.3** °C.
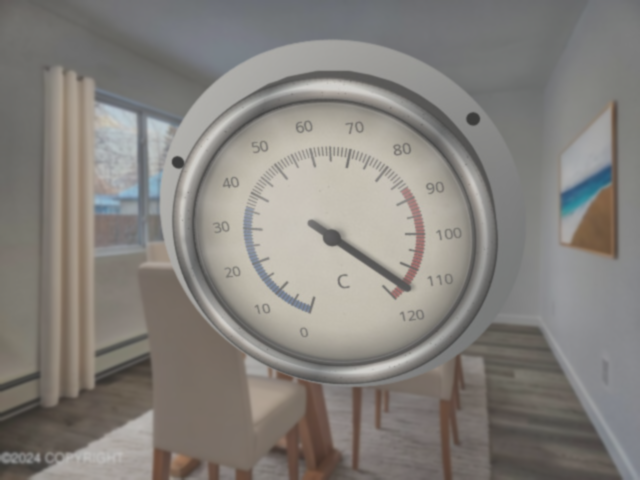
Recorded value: **115** °C
